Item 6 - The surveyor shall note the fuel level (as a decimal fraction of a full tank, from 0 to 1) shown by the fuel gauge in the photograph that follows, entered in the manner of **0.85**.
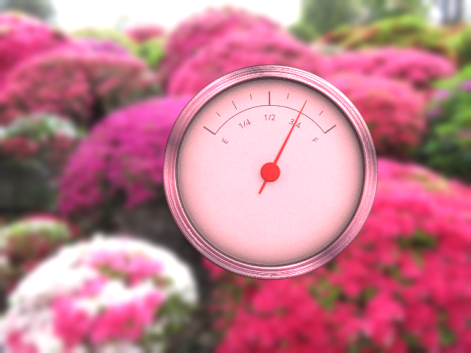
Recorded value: **0.75**
